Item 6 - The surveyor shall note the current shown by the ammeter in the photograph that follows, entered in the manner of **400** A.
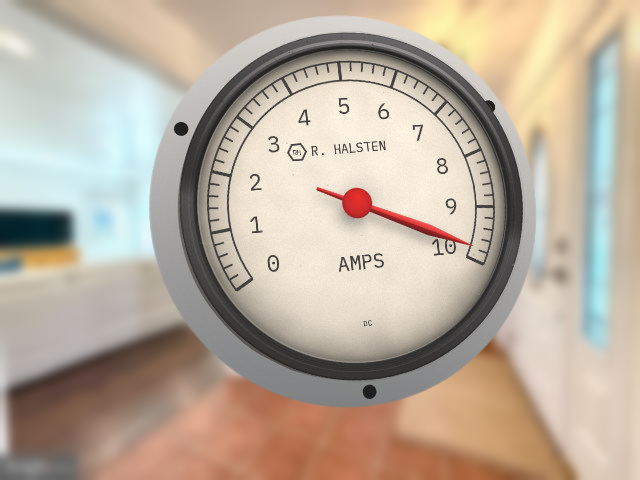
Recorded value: **9.8** A
